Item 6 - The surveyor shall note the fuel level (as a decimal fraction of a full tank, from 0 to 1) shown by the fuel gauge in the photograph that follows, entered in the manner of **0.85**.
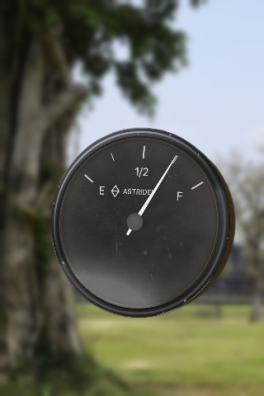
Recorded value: **0.75**
